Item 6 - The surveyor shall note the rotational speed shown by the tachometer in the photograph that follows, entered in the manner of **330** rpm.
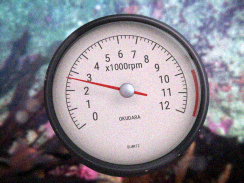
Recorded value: **2600** rpm
